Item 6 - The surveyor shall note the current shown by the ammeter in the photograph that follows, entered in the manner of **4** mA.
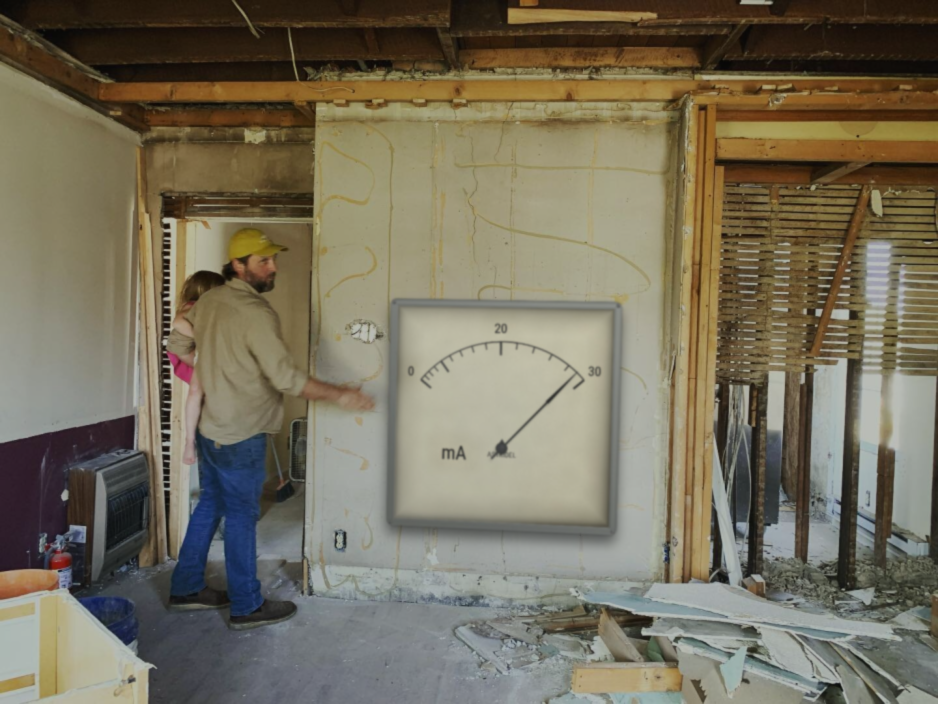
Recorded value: **29** mA
